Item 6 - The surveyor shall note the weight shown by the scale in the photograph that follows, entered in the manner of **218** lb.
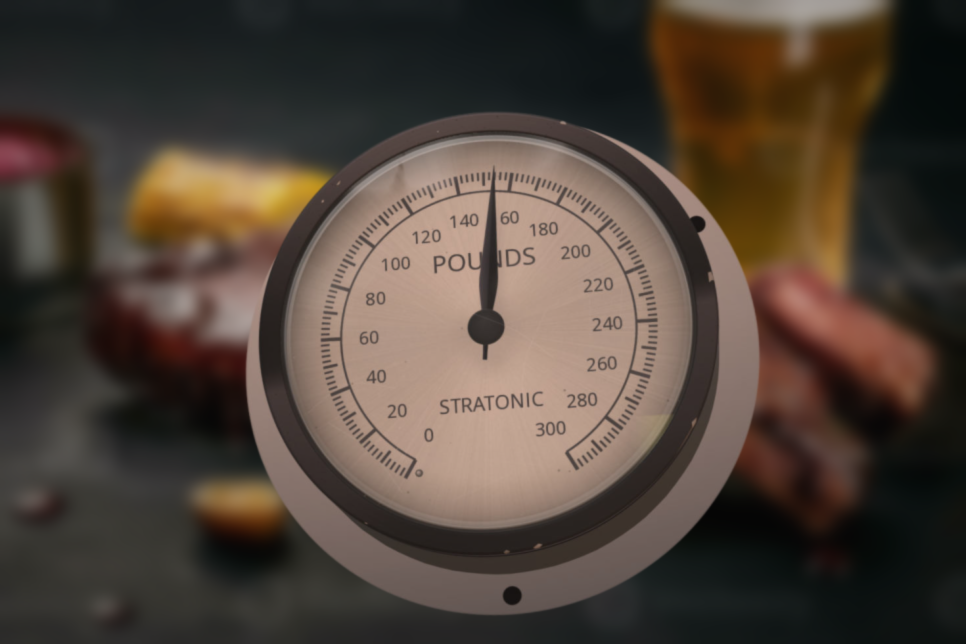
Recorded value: **154** lb
